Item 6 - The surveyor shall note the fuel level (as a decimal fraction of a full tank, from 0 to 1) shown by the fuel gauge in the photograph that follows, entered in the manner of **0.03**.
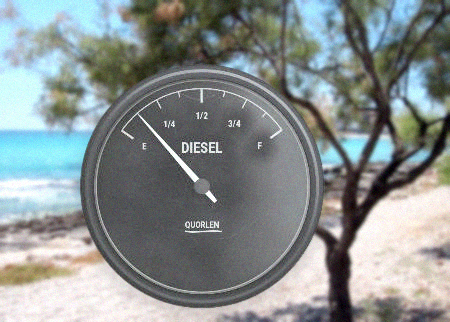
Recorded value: **0.125**
